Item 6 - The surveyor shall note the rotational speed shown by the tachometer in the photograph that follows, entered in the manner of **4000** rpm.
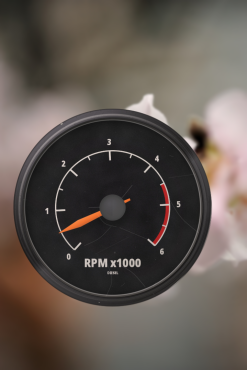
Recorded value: **500** rpm
